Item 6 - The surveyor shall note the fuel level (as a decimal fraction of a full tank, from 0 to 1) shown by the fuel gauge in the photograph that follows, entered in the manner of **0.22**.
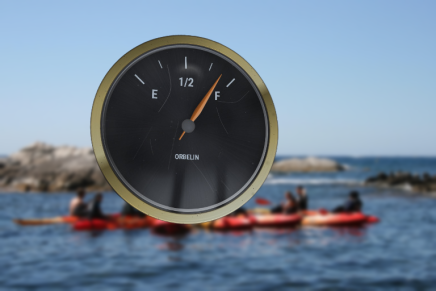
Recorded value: **0.875**
